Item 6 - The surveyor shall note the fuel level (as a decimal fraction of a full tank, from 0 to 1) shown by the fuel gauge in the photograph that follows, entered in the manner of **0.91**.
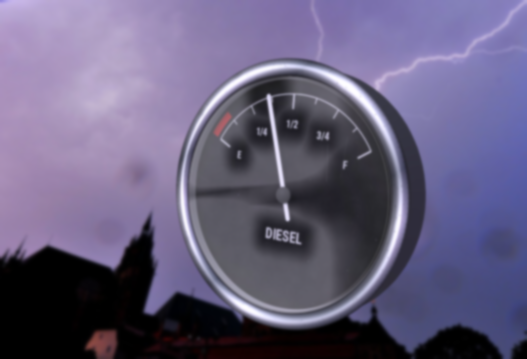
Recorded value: **0.375**
